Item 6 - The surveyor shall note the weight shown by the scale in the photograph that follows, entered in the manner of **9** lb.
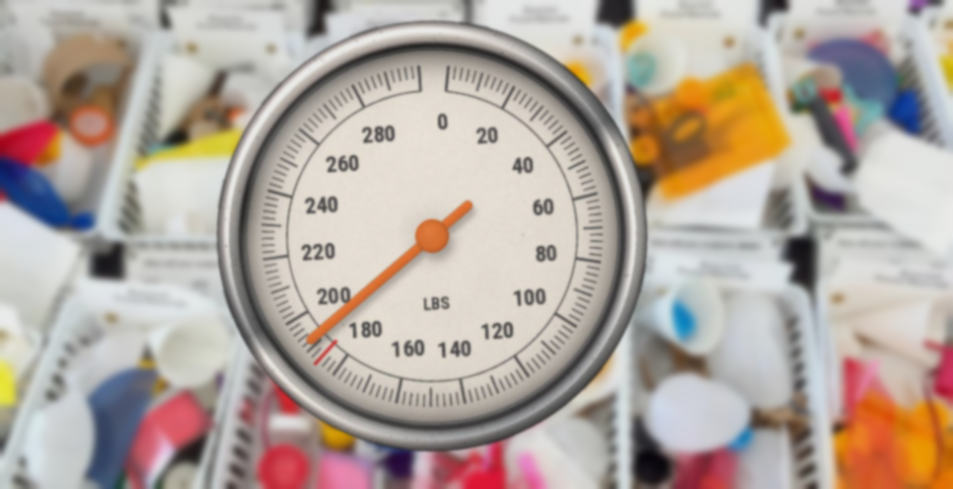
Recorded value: **192** lb
